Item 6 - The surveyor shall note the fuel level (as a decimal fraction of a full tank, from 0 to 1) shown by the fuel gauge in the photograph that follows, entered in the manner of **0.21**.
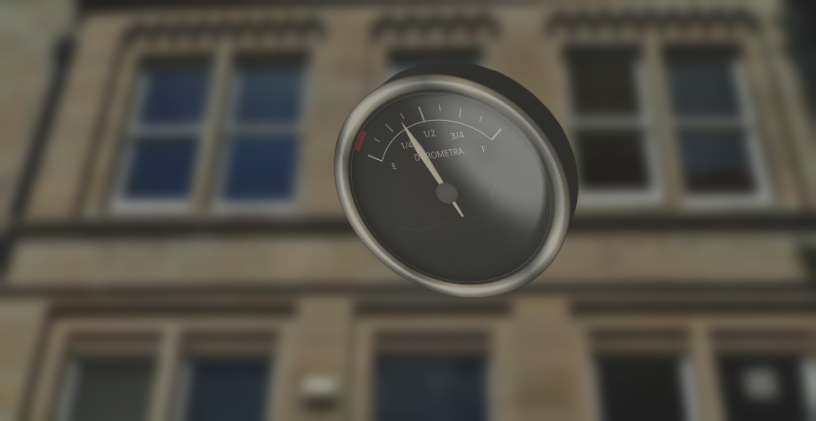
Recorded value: **0.375**
